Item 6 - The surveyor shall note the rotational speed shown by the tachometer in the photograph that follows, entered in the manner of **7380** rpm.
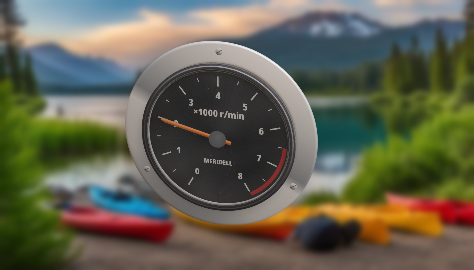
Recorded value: **2000** rpm
